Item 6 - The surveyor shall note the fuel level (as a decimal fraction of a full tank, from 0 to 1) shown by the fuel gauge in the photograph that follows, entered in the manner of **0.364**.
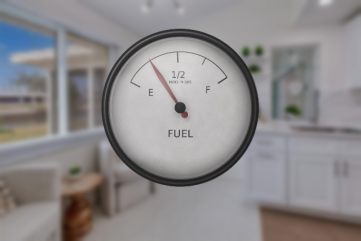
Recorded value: **0.25**
